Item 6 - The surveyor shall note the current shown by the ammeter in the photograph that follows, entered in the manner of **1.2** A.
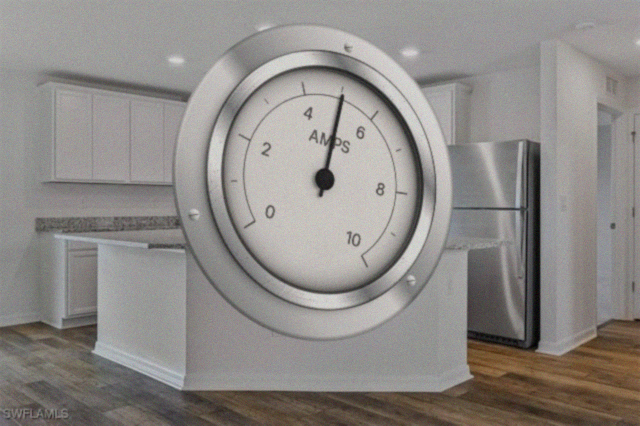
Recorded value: **5** A
